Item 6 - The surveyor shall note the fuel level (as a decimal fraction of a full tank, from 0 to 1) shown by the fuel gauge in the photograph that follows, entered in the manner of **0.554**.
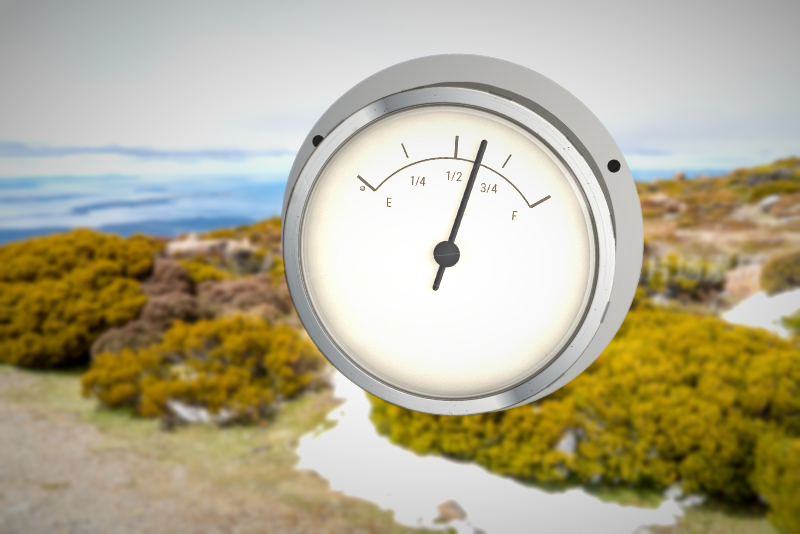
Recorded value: **0.625**
